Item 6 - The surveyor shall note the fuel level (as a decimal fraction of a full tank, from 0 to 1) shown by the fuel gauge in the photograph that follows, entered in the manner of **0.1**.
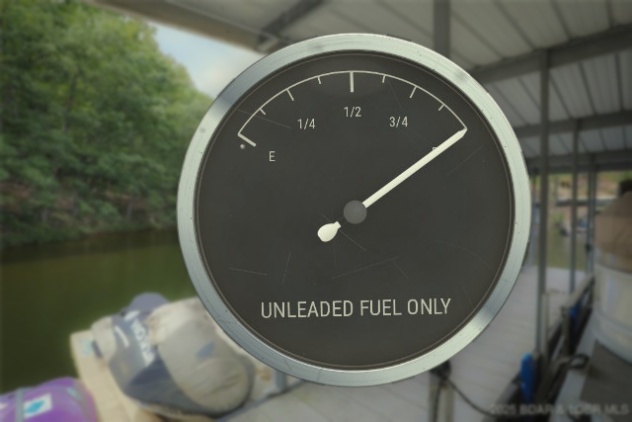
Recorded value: **1**
